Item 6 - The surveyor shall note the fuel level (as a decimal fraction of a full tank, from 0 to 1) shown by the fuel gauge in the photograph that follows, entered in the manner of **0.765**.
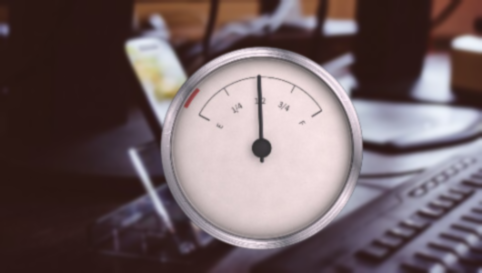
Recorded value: **0.5**
